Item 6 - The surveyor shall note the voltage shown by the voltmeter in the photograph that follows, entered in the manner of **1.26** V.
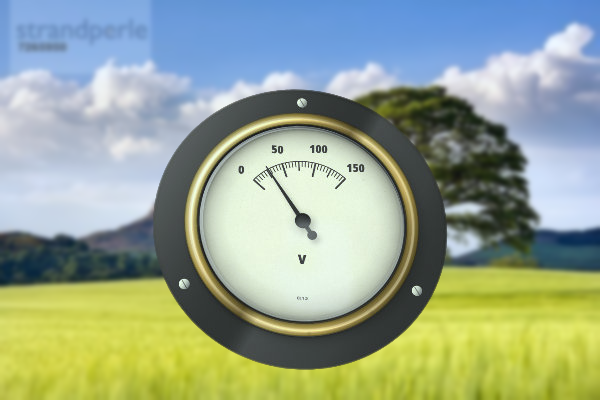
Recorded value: **25** V
